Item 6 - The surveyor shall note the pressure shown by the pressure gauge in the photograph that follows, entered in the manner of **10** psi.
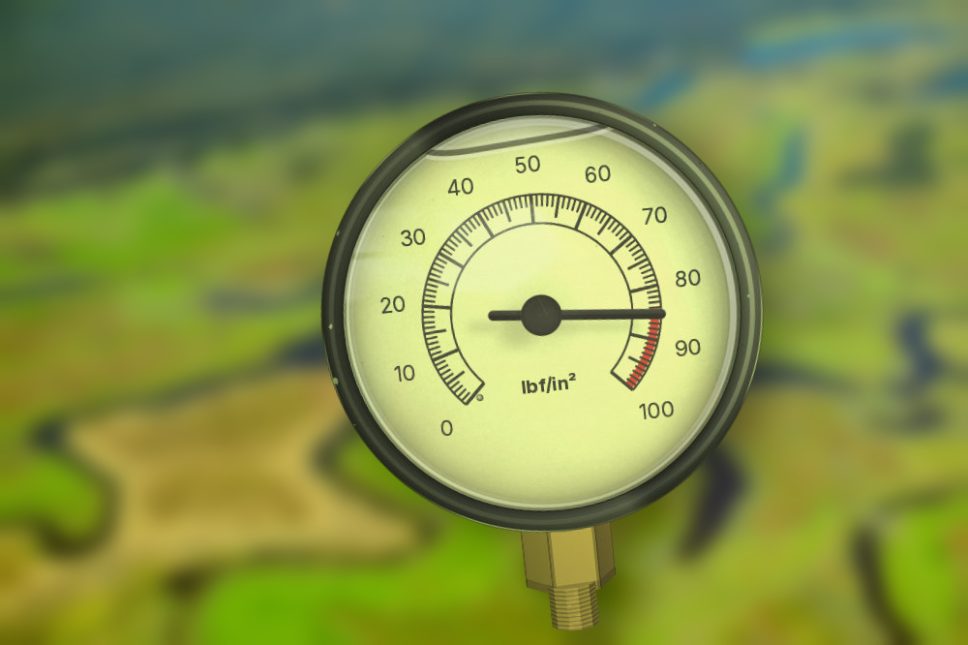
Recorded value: **85** psi
